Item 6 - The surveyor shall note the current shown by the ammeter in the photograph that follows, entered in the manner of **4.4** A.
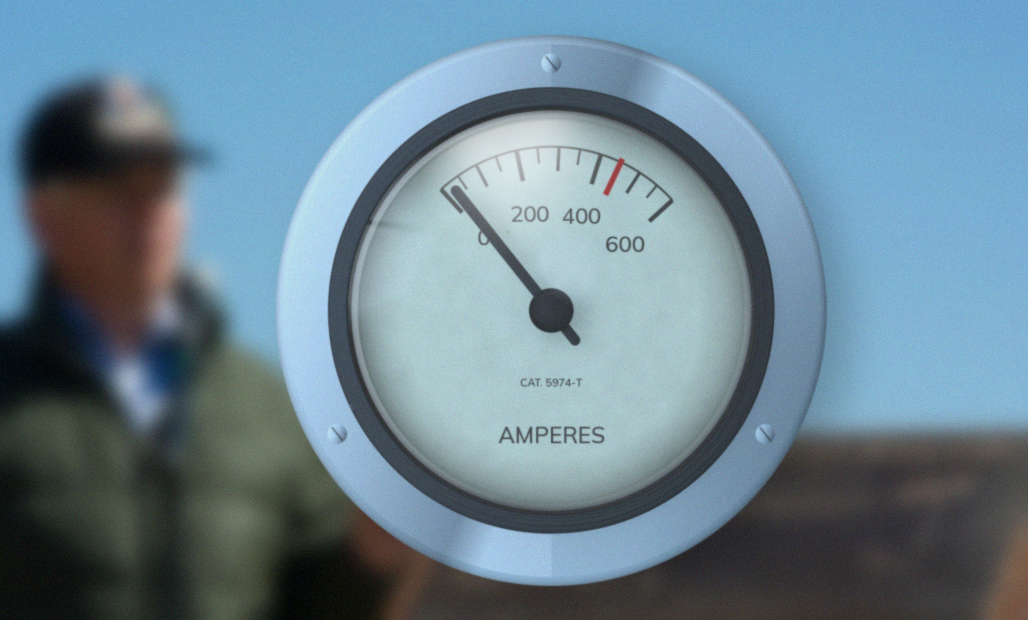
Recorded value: **25** A
